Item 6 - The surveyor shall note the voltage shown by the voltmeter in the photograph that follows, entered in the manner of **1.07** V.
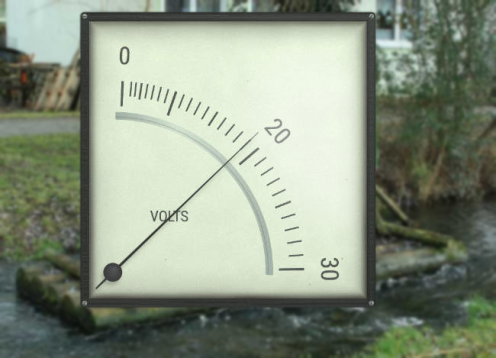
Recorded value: **19** V
